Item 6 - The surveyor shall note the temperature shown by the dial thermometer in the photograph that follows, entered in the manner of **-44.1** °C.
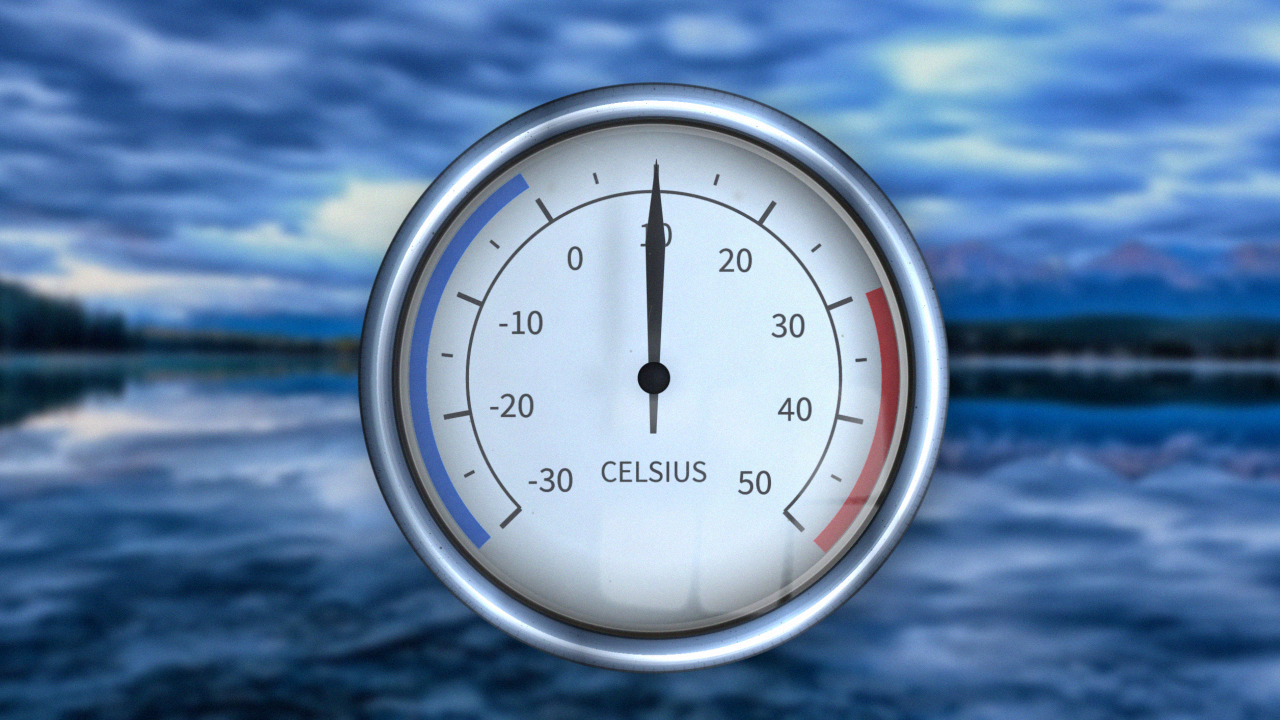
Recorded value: **10** °C
